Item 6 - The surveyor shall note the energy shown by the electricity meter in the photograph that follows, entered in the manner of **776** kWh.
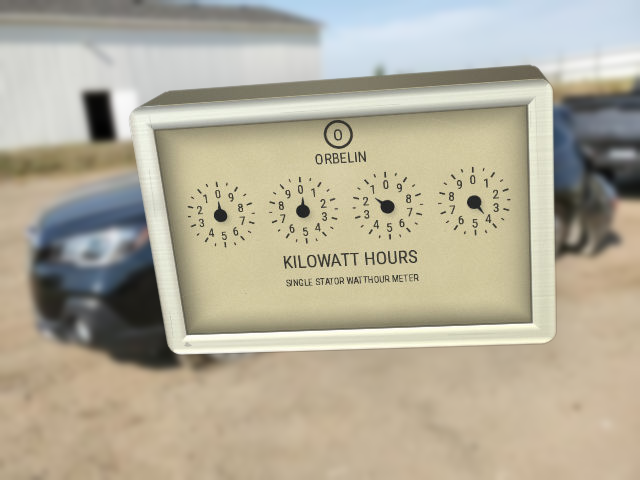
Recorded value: **14** kWh
